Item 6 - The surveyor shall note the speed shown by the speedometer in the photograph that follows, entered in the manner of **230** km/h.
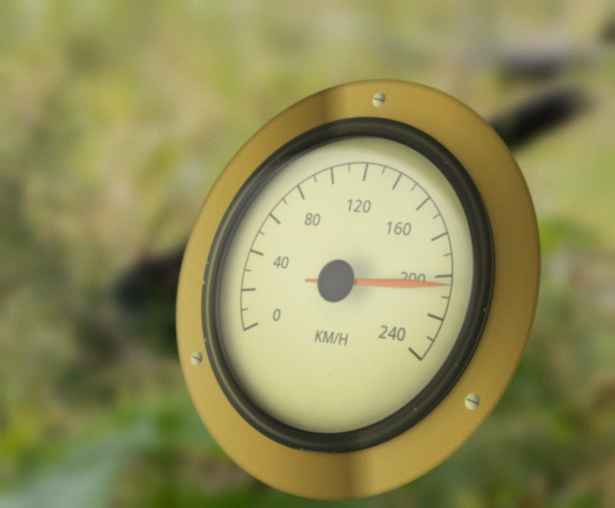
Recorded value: **205** km/h
